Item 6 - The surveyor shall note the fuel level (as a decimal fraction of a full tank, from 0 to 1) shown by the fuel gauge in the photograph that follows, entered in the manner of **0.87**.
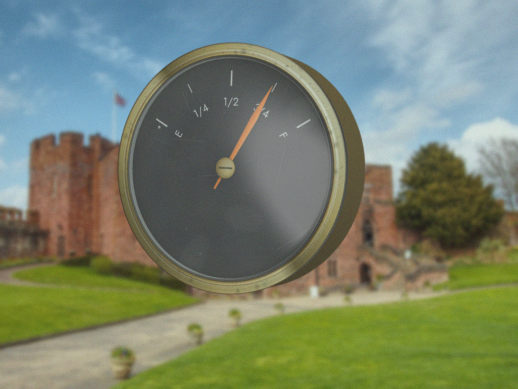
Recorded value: **0.75**
